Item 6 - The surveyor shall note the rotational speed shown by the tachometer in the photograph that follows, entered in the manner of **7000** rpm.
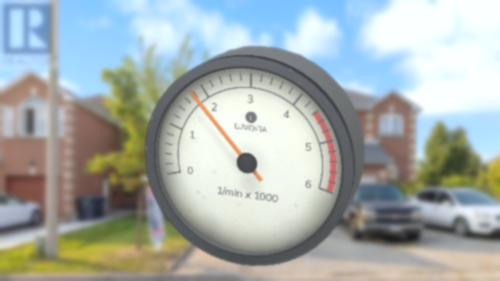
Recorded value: **1800** rpm
